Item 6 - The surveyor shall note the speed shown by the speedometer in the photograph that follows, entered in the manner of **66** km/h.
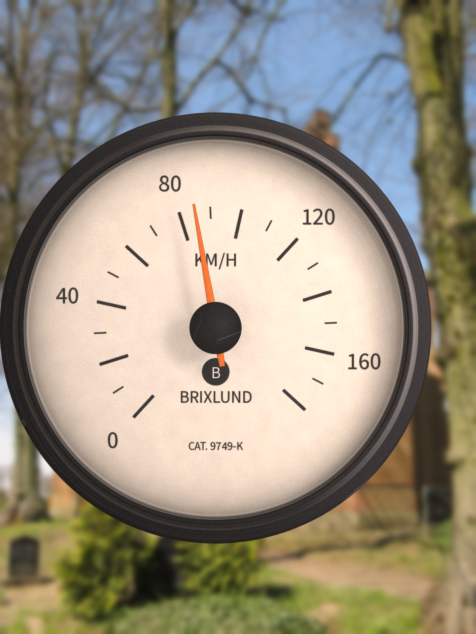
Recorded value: **85** km/h
